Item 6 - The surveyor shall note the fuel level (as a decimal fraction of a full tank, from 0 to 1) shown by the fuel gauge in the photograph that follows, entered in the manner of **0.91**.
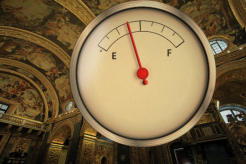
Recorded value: **0.375**
